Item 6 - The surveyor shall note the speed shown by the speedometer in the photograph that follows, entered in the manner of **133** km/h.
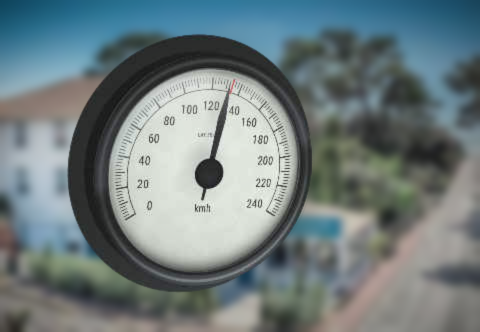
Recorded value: **130** km/h
